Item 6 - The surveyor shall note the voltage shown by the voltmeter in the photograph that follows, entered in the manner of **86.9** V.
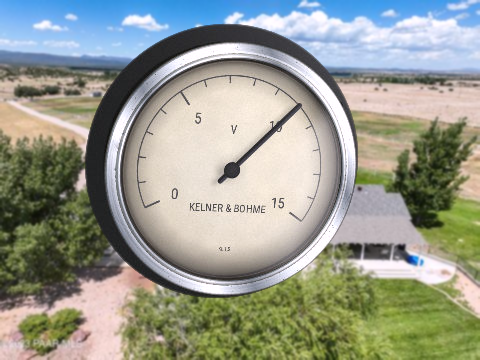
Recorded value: **10** V
